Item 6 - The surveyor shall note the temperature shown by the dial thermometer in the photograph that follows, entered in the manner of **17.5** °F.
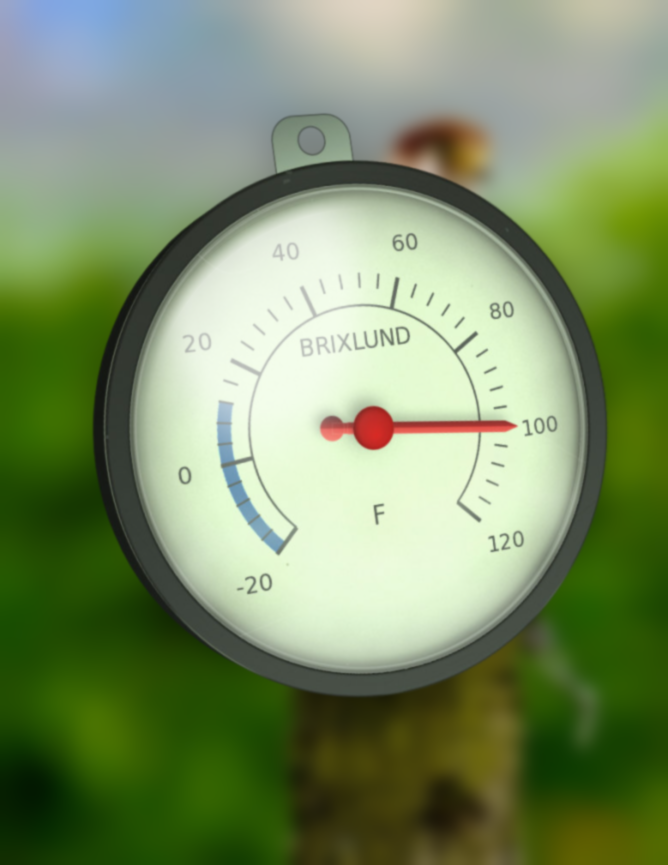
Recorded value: **100** °F
